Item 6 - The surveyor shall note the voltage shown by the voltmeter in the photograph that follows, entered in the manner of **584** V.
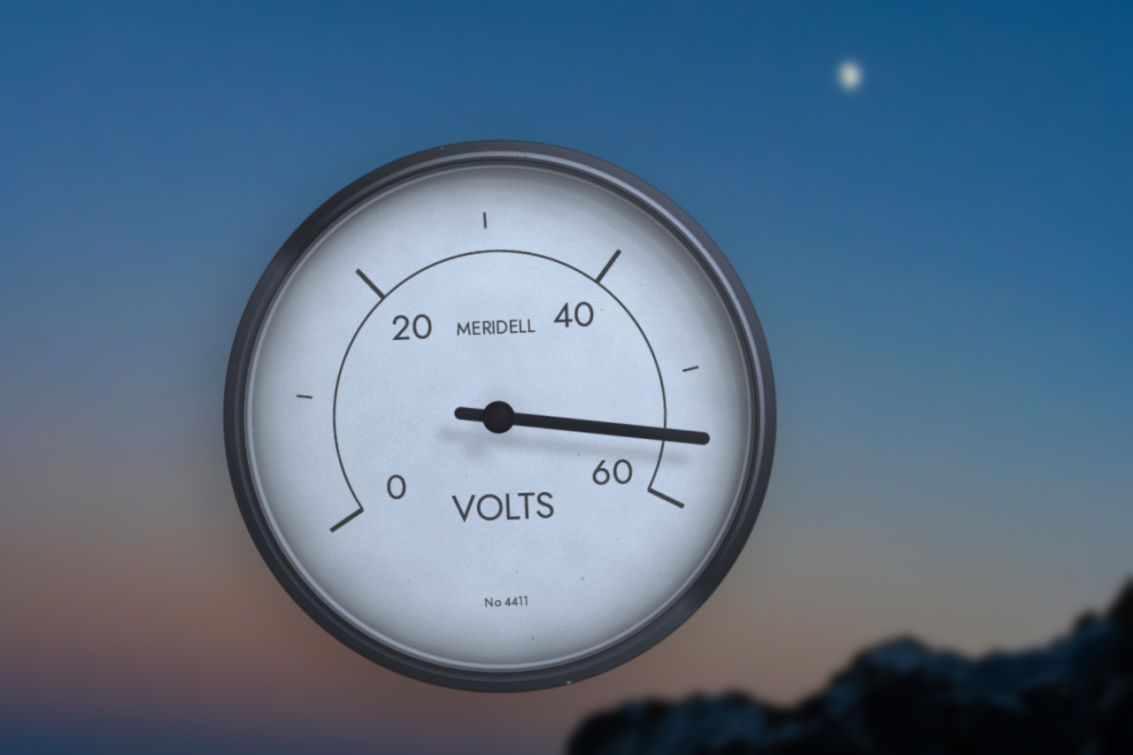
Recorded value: **55** V
